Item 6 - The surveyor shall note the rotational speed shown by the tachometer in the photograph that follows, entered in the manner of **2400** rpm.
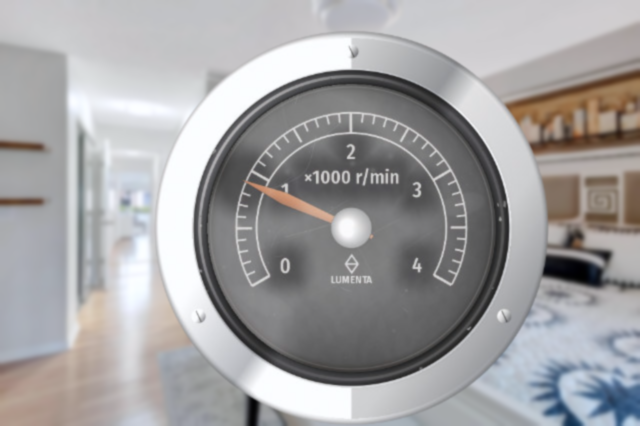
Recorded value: **900** rpm
